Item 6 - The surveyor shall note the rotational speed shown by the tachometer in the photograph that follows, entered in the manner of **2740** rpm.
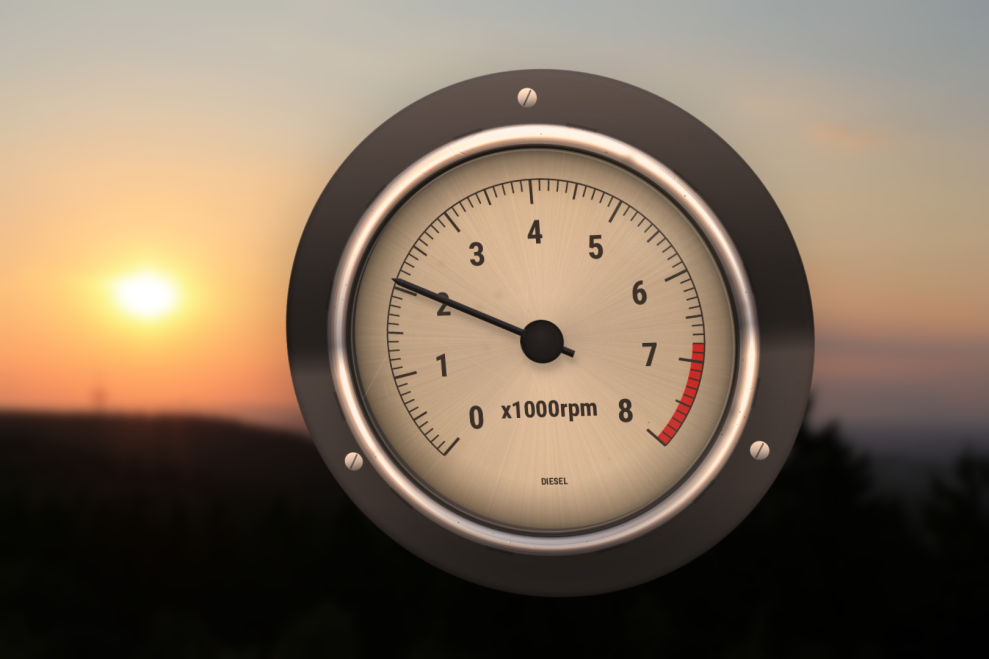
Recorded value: **2100** rpm
